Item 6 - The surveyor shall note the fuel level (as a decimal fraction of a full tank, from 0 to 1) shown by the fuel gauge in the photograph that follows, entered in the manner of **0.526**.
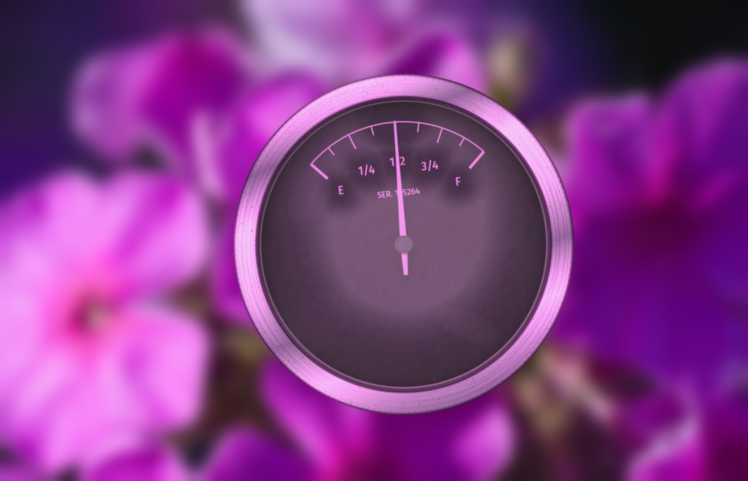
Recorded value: **0.5**
